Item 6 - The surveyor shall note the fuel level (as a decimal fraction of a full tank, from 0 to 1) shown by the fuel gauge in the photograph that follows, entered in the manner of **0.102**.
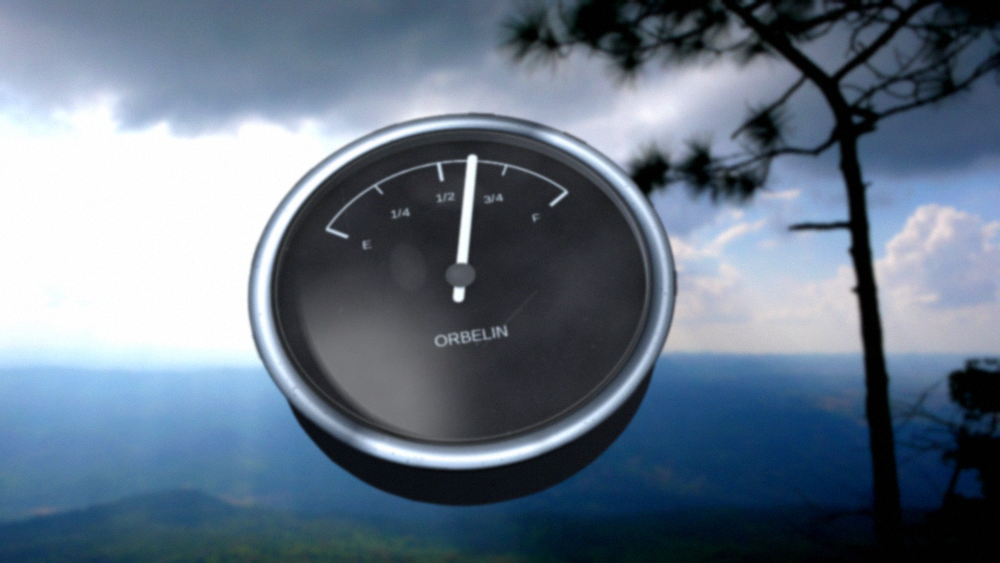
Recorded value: **0.625**
